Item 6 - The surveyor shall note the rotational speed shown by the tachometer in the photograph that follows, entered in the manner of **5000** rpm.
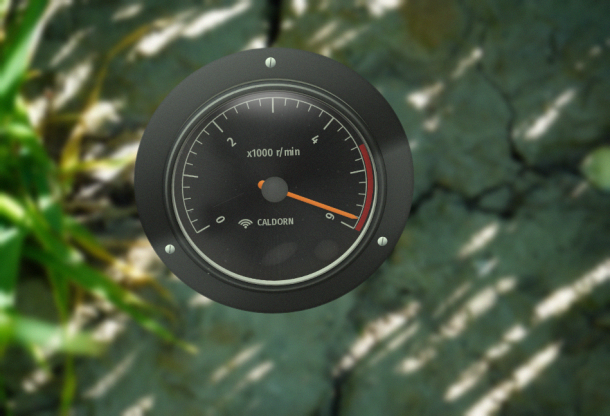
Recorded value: **5800** rpm
